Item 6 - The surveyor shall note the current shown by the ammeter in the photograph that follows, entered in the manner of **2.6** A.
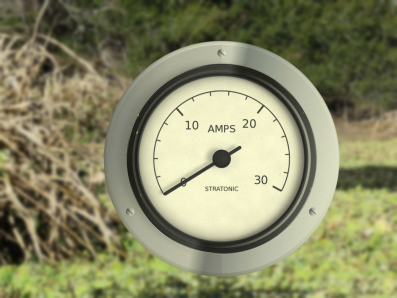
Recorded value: **0** A
